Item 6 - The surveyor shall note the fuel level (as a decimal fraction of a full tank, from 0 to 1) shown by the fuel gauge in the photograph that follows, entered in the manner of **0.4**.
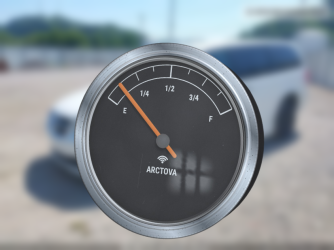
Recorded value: **0.125**
